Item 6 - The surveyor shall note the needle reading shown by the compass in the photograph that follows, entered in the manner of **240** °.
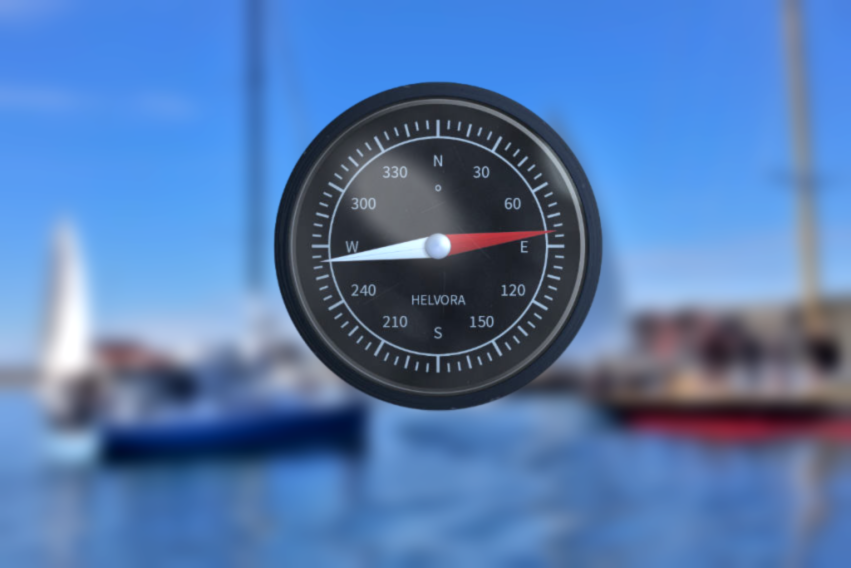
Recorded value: **82.5** °
